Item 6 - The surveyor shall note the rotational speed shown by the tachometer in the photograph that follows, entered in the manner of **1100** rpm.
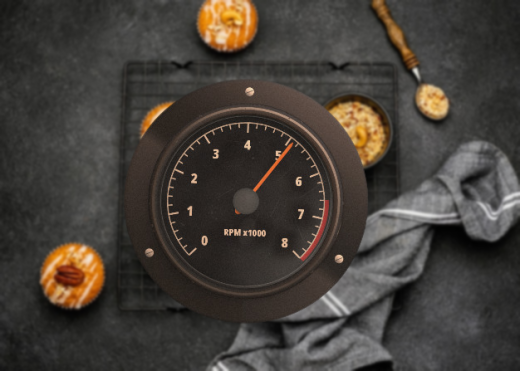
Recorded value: **5100** rpm
